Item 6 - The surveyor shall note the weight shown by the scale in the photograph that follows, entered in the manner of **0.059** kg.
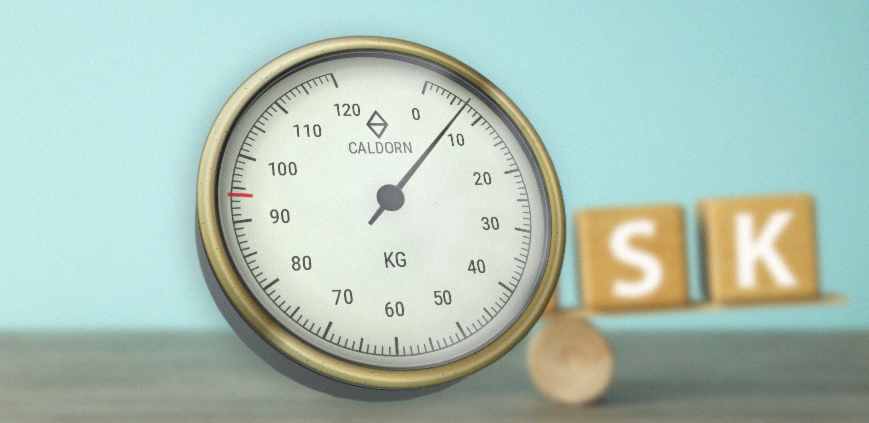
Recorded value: **7** kg
